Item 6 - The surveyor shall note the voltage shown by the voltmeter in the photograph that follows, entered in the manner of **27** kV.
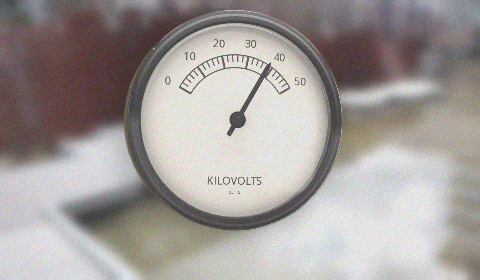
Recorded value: **38** kV
